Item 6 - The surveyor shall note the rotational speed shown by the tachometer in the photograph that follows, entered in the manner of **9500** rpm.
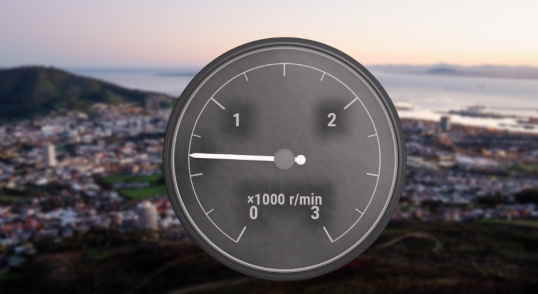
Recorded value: **625** rpm
